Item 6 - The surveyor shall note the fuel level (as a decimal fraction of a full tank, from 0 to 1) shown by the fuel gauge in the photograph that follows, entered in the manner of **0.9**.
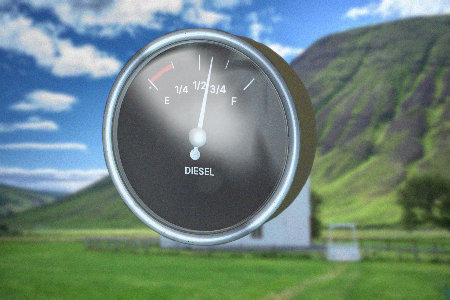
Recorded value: **0.625**
